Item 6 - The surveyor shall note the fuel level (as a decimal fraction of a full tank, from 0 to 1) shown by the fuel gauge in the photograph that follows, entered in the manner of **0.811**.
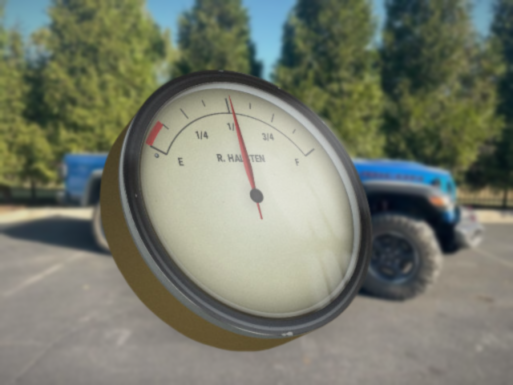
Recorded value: **0.5**
